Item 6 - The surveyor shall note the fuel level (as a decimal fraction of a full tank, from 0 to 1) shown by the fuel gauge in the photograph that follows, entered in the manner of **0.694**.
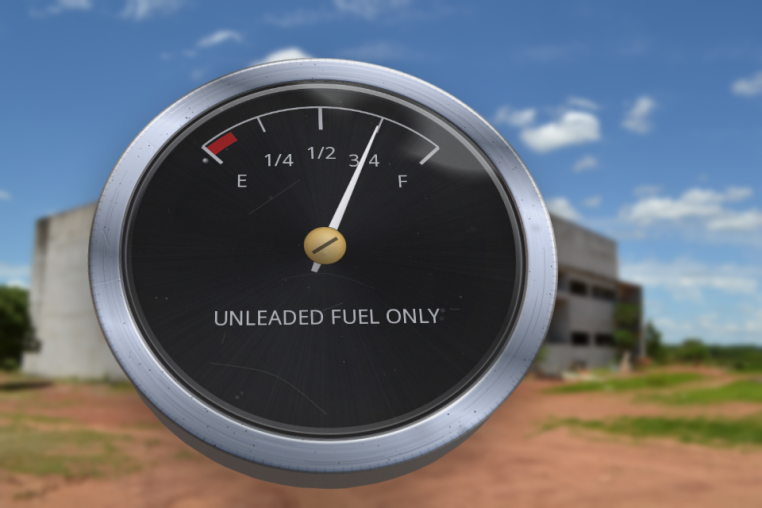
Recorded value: **0.75**
